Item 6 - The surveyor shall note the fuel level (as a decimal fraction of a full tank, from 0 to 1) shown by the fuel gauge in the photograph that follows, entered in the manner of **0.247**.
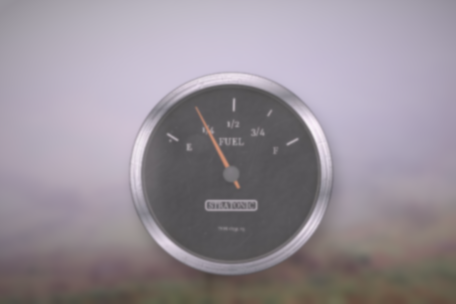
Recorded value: **0.25**
